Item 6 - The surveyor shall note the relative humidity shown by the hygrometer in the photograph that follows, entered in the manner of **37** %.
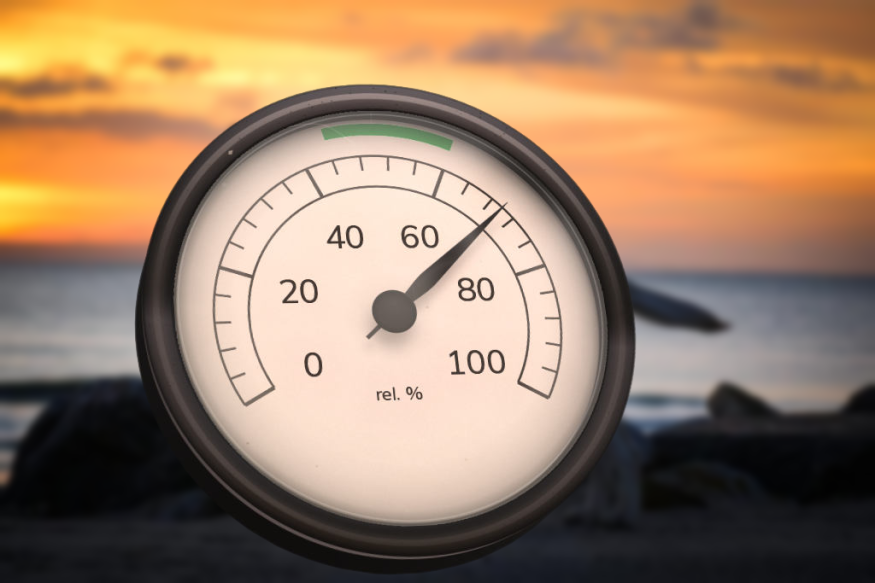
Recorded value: **70** %
